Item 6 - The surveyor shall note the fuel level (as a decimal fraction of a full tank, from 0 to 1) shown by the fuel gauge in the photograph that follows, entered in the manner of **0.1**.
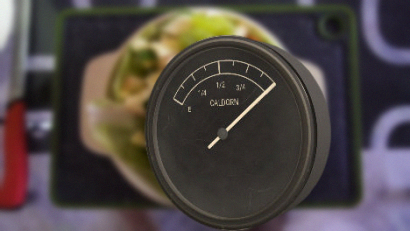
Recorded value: **1**
